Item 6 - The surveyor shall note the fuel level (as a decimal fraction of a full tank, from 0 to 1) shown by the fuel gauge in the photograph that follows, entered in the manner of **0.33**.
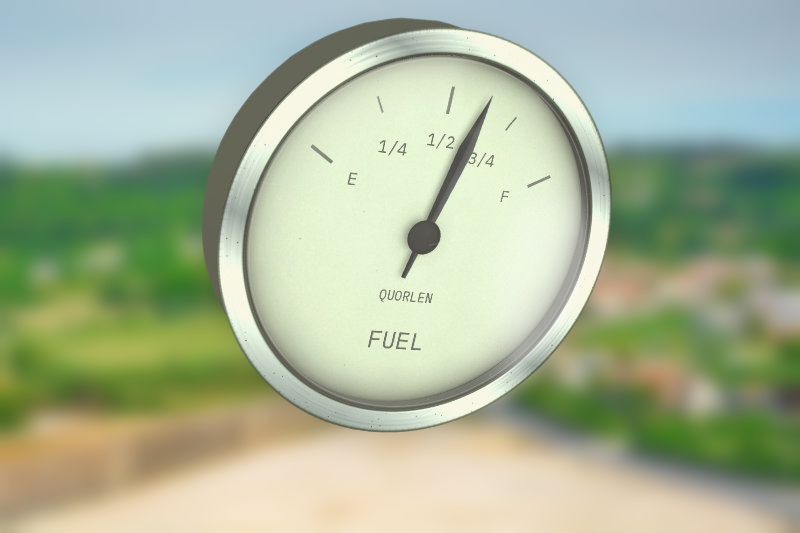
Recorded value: **0.625**
